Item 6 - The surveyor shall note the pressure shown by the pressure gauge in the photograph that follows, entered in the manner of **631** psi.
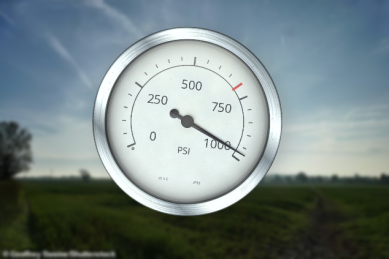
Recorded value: **975** psi
